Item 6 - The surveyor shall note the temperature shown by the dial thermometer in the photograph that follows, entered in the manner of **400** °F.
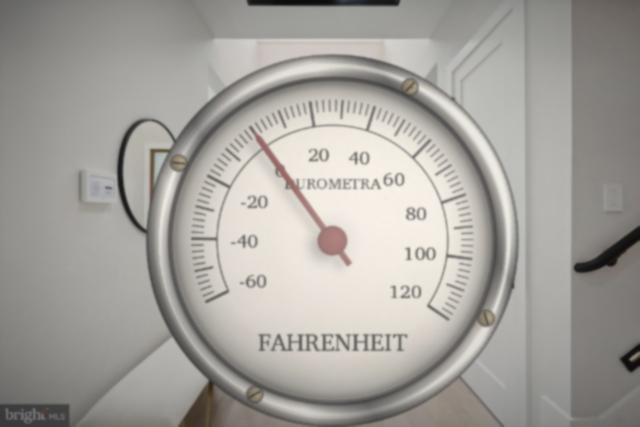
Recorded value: **0** °F
